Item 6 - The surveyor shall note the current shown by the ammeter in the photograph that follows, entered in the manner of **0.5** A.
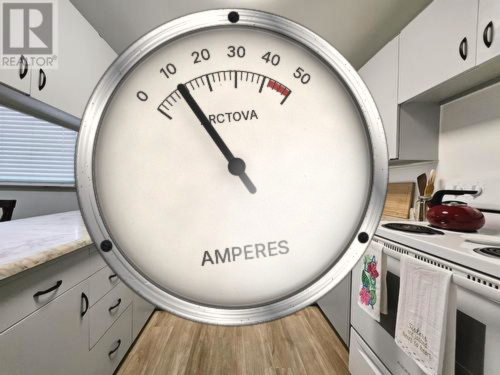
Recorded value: **10** A
